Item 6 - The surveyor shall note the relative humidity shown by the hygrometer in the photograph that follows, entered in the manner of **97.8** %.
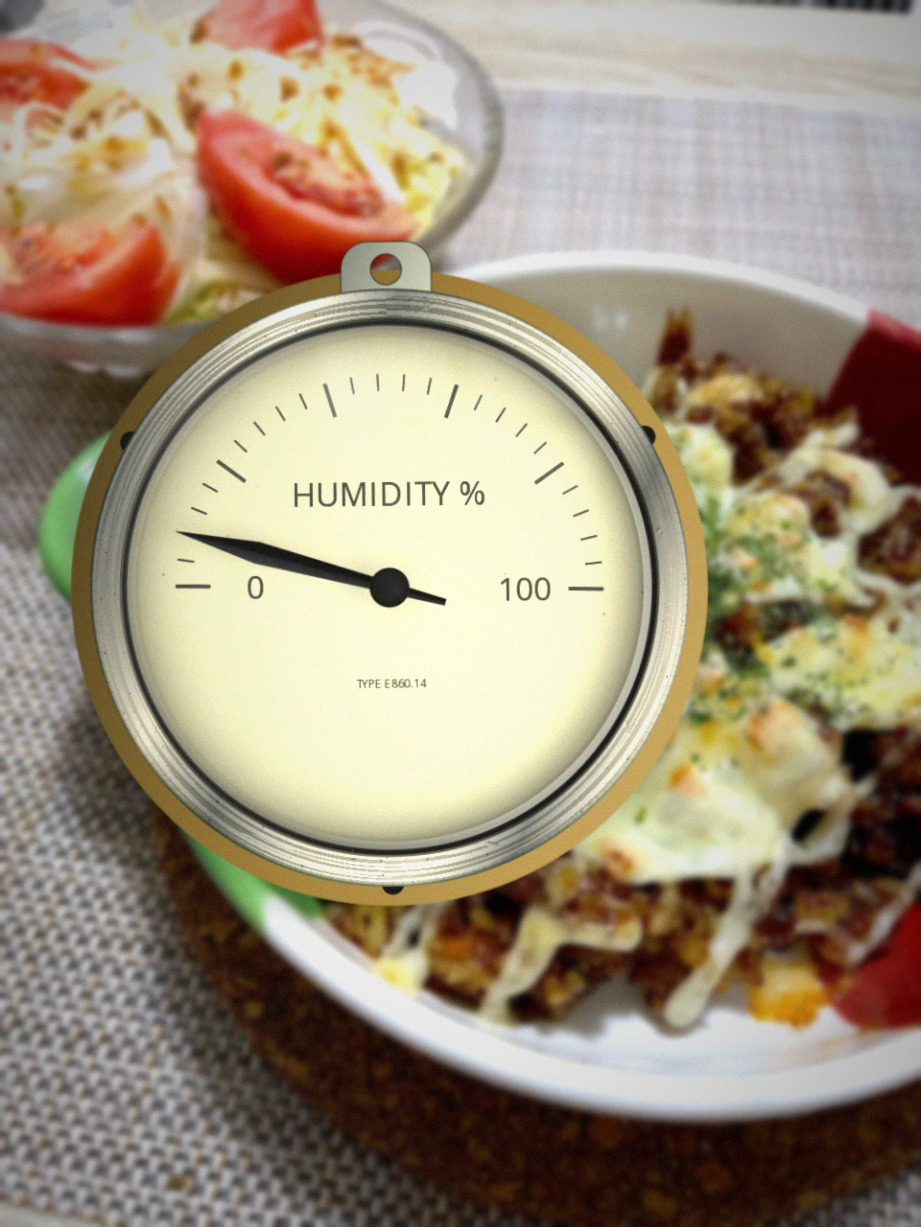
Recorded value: **8** %
